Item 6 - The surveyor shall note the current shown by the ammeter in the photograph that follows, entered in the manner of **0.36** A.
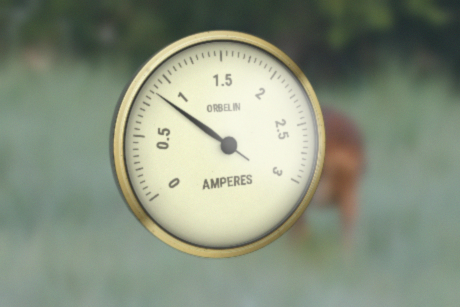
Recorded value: **0.85** A
